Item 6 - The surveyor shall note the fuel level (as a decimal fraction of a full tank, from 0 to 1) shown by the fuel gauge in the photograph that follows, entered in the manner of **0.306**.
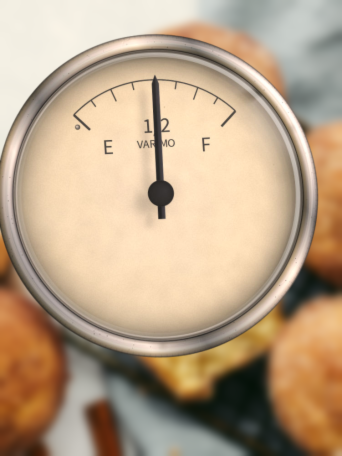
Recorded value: **0.5**
